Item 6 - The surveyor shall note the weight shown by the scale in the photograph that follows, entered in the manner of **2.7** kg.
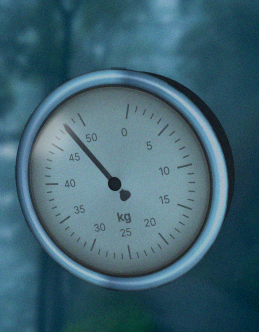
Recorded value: **48** kg
